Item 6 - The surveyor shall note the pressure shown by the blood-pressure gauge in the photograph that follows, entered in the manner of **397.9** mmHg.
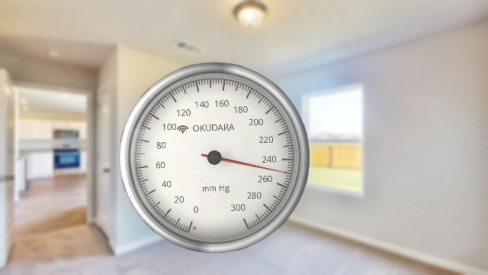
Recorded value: **250** mmHg
